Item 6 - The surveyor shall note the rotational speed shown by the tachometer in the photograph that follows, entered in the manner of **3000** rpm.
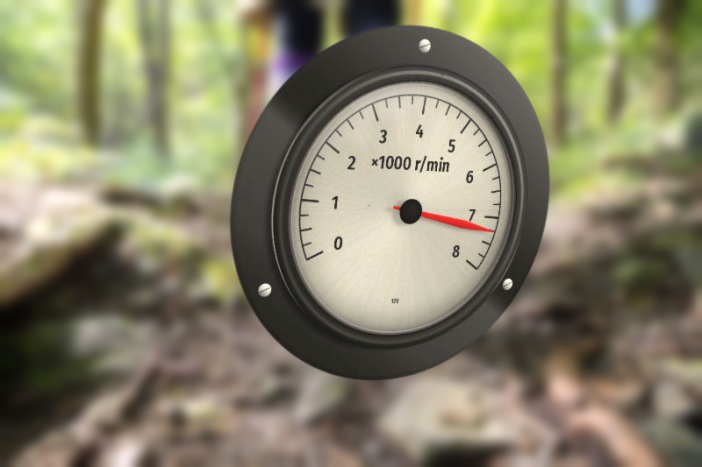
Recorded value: **7250** rpm
